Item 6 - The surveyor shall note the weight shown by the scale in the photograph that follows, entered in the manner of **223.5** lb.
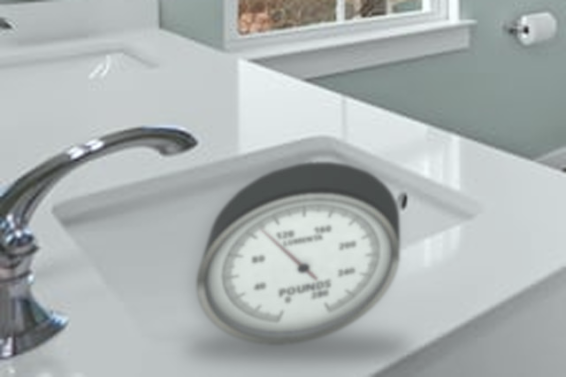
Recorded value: **110** lb
